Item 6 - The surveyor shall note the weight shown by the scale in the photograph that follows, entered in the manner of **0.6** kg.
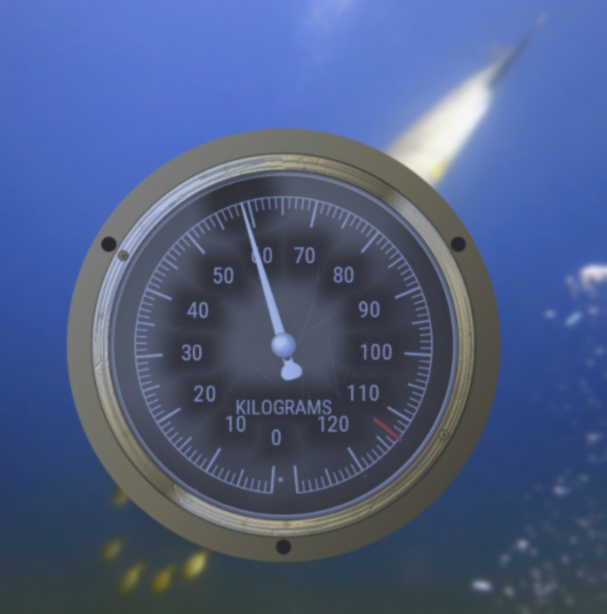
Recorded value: **59** kg
